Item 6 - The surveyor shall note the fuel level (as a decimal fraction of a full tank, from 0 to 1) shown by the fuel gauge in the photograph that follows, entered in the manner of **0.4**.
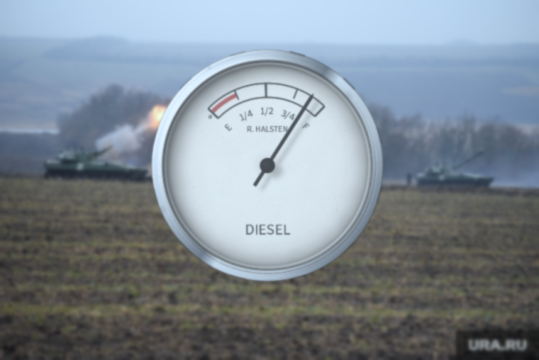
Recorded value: **0.875**
